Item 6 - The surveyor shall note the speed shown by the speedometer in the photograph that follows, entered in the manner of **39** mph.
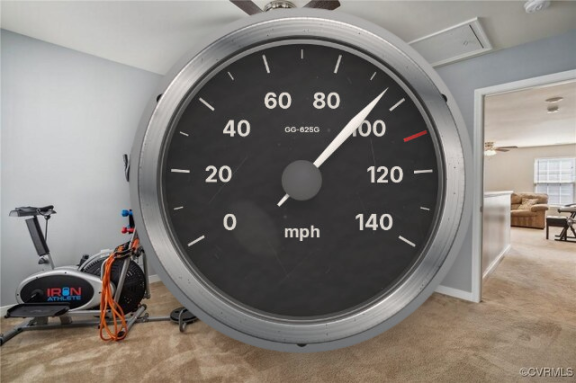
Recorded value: **95** mph
